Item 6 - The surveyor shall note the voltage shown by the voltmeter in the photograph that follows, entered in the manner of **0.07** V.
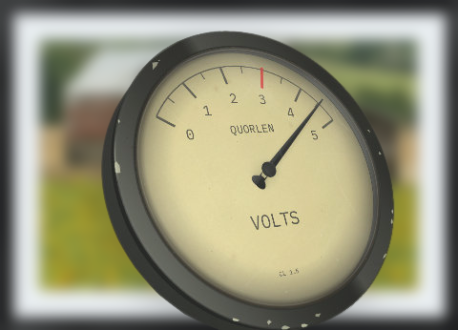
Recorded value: **4.5** V
